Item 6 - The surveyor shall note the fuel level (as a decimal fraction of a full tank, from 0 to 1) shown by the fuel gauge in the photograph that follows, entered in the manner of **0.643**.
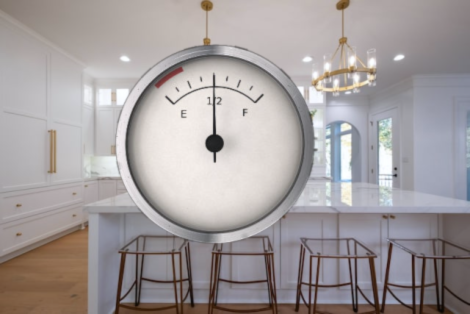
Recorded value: **0.5**
